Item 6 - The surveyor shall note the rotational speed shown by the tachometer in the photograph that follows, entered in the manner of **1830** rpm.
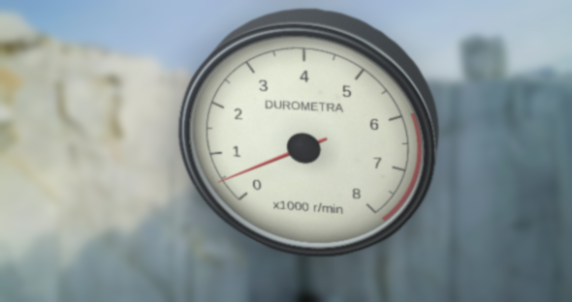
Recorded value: **500** rpm
